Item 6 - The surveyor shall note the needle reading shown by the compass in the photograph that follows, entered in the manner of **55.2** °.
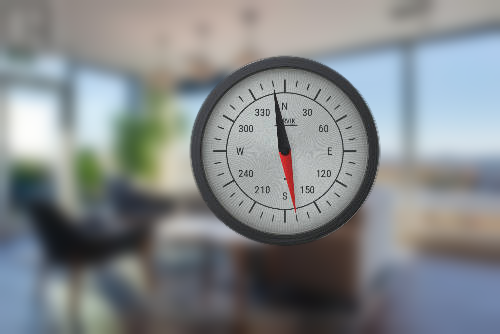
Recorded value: **170** °
